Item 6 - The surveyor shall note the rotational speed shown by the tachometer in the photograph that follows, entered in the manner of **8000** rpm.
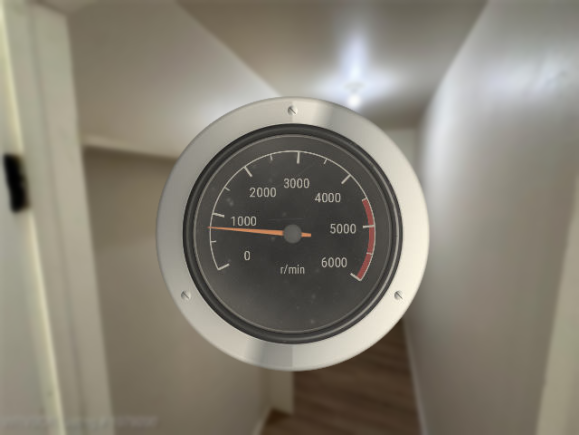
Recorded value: **750** rpm
